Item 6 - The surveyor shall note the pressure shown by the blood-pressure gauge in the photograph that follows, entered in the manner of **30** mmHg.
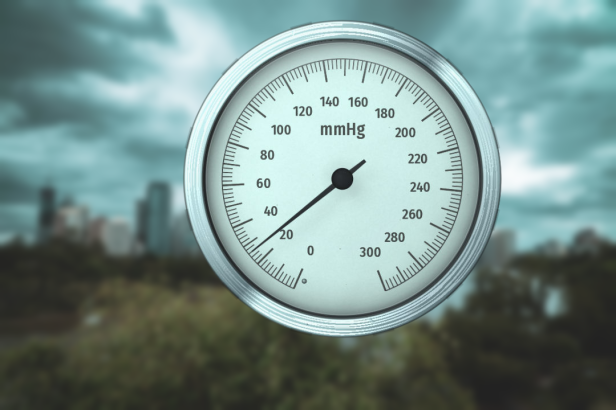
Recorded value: **26** mmHg
